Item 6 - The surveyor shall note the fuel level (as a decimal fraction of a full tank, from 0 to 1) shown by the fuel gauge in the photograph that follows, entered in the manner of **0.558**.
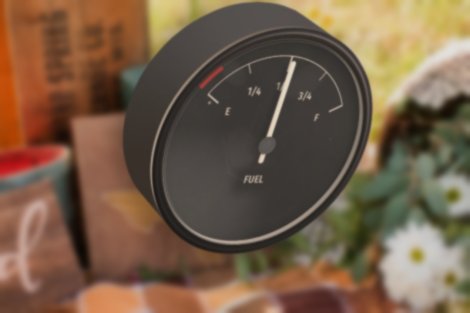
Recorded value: **0.5**
